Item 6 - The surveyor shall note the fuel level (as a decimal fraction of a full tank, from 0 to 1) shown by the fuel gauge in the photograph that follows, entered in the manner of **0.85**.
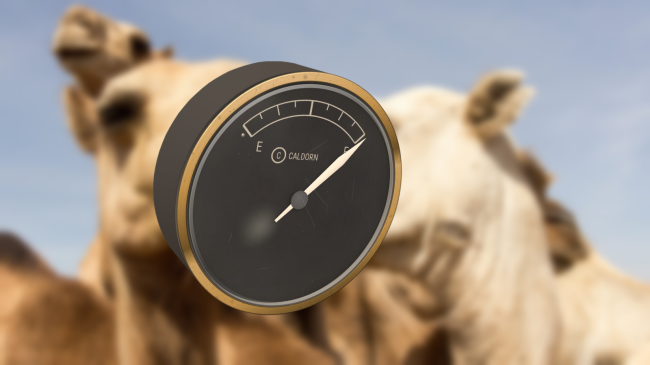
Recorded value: **1**
